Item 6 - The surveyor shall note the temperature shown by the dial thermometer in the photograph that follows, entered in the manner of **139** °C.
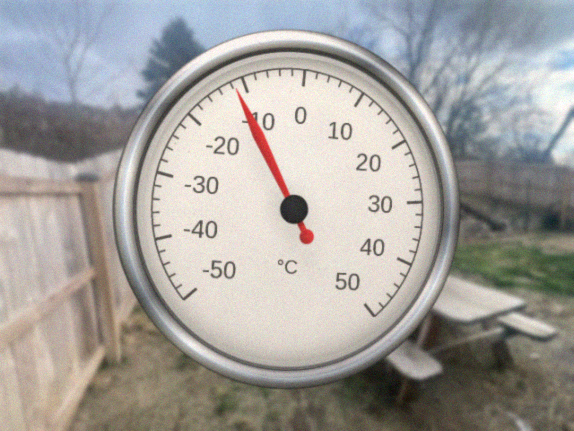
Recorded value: **-12** °C
